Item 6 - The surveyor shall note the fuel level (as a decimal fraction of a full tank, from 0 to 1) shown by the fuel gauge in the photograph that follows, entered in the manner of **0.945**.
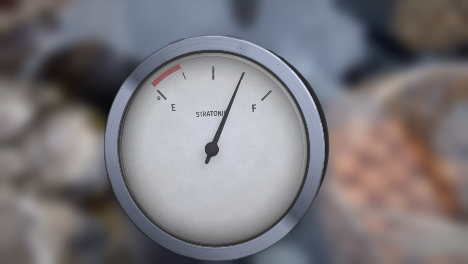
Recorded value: **0.75**
